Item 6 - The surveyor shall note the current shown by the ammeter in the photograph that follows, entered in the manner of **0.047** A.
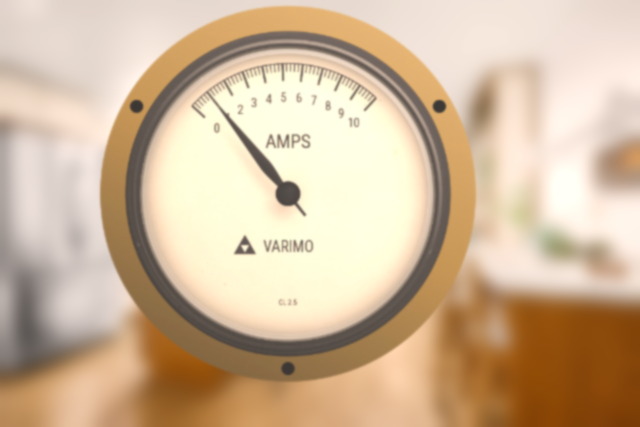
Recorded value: **1** A
